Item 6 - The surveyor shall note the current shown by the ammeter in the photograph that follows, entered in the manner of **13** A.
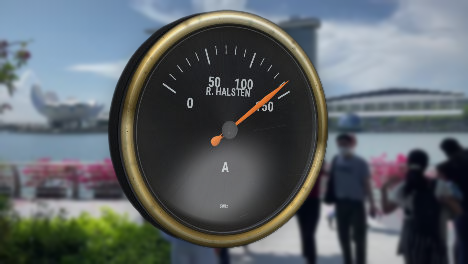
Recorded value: **140** A
